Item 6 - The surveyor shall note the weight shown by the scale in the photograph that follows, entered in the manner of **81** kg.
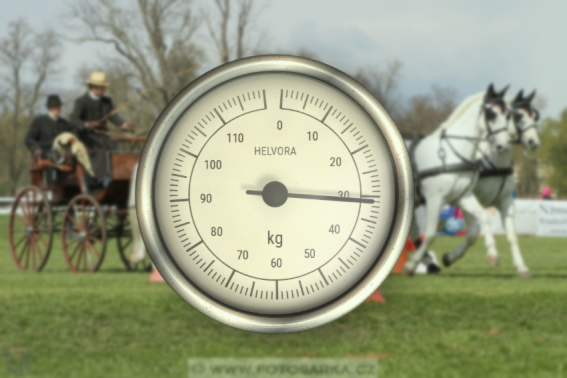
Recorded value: **31** kg
